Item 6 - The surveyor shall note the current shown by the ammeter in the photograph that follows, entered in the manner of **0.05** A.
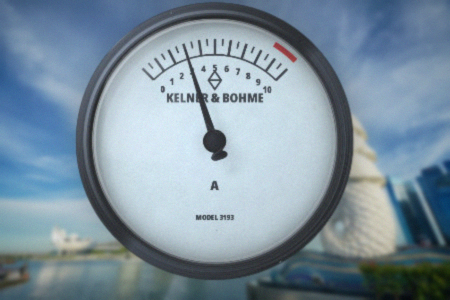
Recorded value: **3** A
